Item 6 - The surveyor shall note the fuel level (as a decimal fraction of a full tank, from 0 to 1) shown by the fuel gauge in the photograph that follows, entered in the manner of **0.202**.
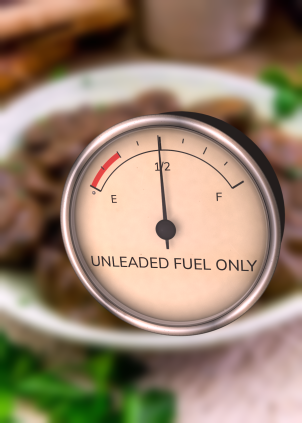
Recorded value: **0.5**
